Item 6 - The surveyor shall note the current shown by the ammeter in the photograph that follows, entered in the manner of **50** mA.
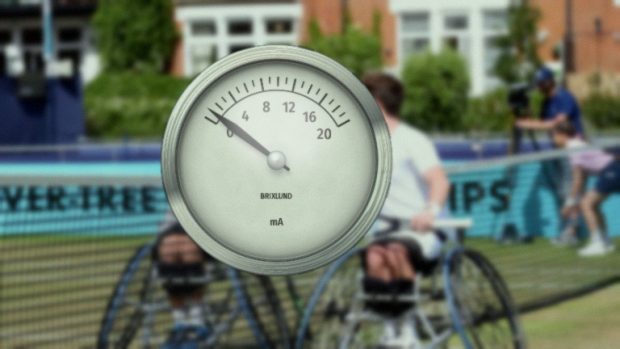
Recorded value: **1** mA
